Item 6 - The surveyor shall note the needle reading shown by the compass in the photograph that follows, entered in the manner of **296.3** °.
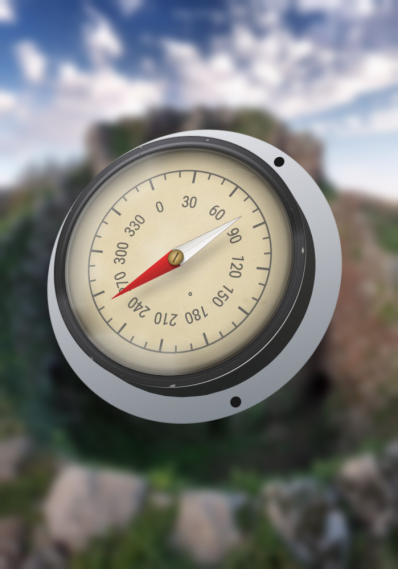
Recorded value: **260** °
